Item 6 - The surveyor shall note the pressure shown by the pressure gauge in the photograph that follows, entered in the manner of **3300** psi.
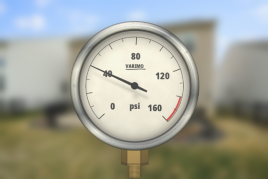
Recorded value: **40** psi
